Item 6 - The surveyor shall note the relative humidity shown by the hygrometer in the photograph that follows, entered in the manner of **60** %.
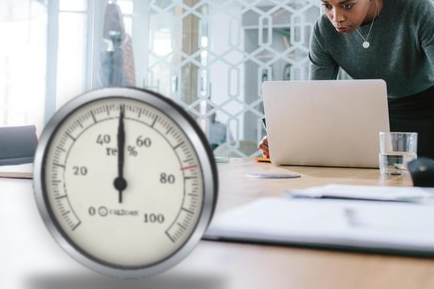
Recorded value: **50** %
